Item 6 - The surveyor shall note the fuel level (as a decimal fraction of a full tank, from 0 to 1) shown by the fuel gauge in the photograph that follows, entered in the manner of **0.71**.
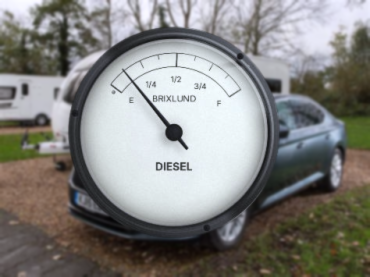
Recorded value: **0.125**
